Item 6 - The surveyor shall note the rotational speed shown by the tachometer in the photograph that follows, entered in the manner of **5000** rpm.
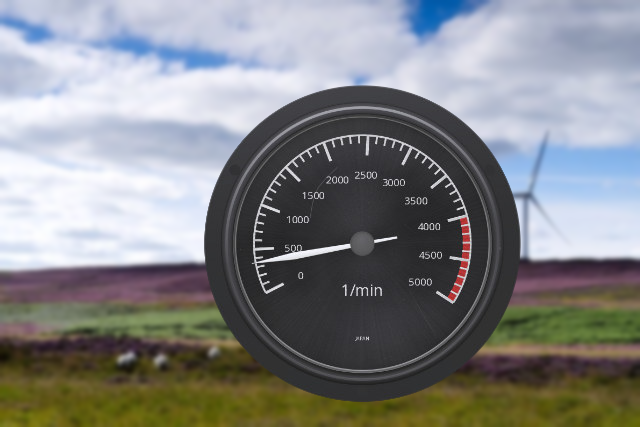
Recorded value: **350** rpm
